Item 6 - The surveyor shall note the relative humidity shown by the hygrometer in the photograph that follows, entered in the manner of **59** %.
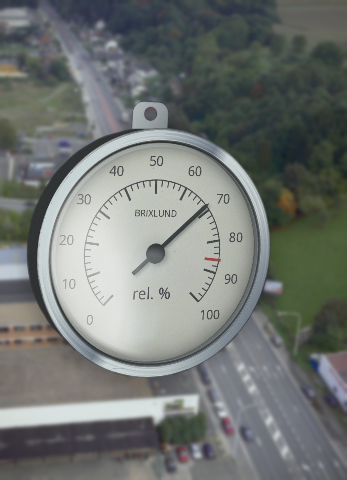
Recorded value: **68** %
